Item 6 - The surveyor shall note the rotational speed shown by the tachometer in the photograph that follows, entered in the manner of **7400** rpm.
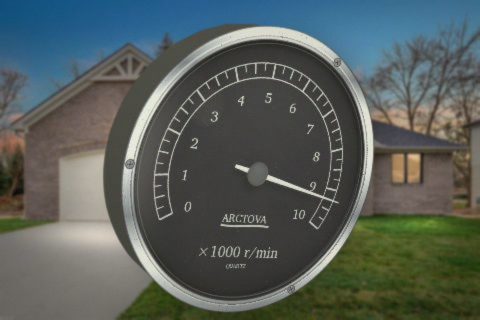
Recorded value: **9250** rpm
